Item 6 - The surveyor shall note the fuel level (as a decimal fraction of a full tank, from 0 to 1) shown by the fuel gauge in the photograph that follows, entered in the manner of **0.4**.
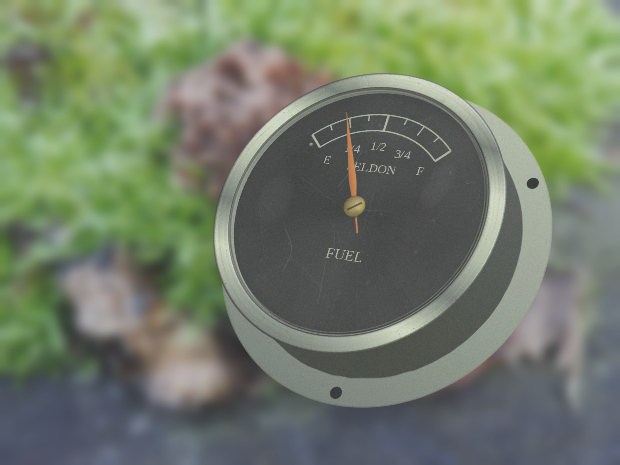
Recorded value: **0.25**
